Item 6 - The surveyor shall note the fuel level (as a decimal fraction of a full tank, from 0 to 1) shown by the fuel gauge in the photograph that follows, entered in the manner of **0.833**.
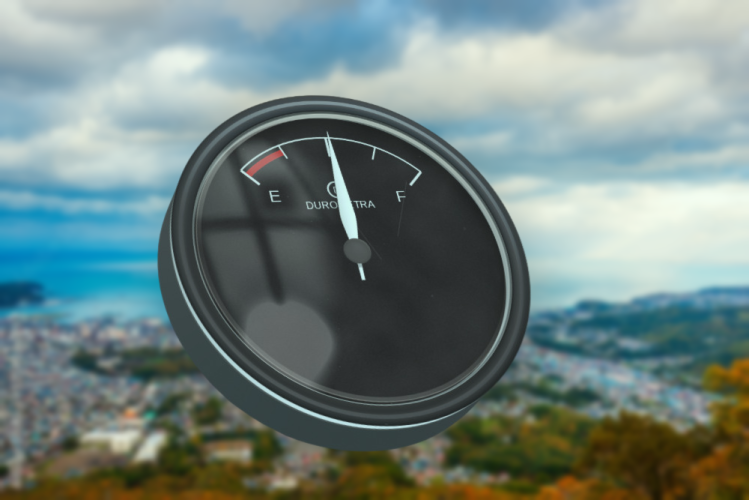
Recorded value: **0.5**
